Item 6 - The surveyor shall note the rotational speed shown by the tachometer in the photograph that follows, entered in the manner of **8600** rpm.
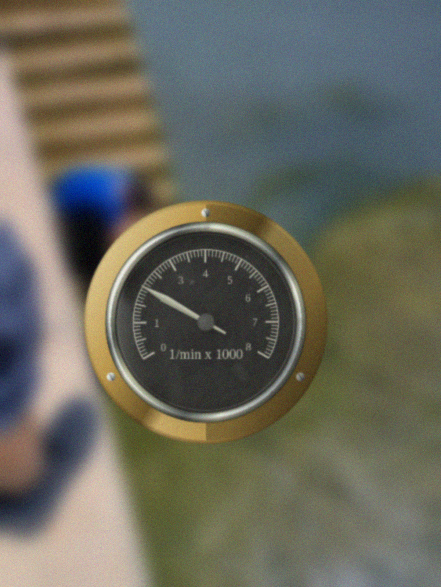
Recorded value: **2000** rpm
